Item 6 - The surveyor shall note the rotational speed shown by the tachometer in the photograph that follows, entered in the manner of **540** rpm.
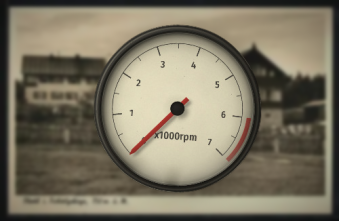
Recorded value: **0** rpm
